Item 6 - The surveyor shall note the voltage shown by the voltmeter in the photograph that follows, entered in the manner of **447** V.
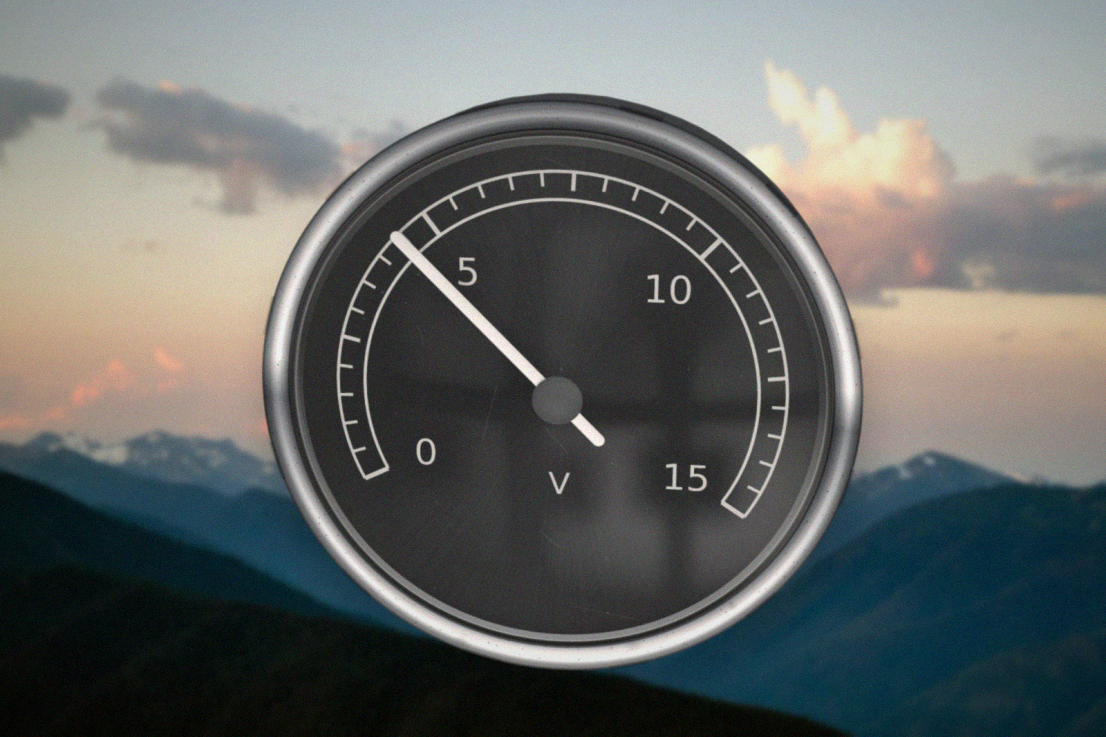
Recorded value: **4.5** V
